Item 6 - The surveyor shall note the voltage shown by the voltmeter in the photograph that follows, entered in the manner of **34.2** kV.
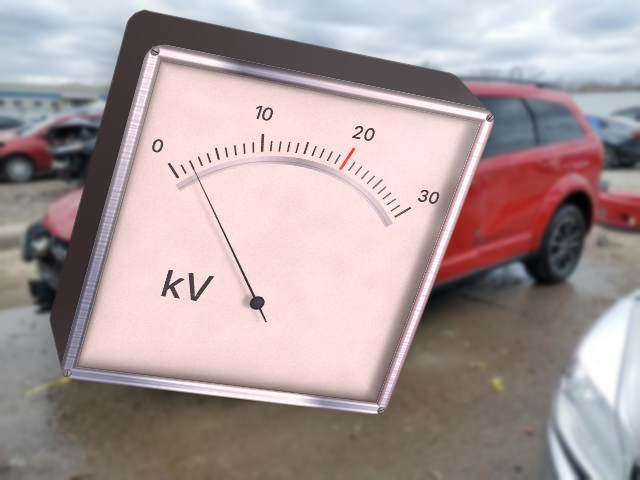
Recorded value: **2** kV
